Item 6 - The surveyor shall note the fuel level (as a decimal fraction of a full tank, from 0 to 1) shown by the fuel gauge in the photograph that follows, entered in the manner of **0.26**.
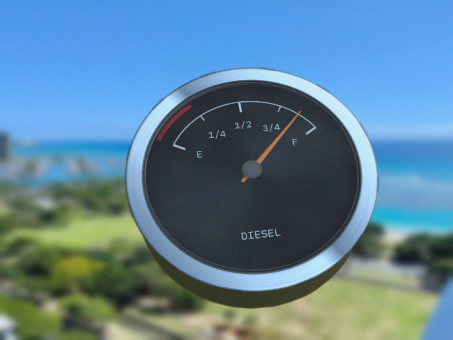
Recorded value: **0.875**
